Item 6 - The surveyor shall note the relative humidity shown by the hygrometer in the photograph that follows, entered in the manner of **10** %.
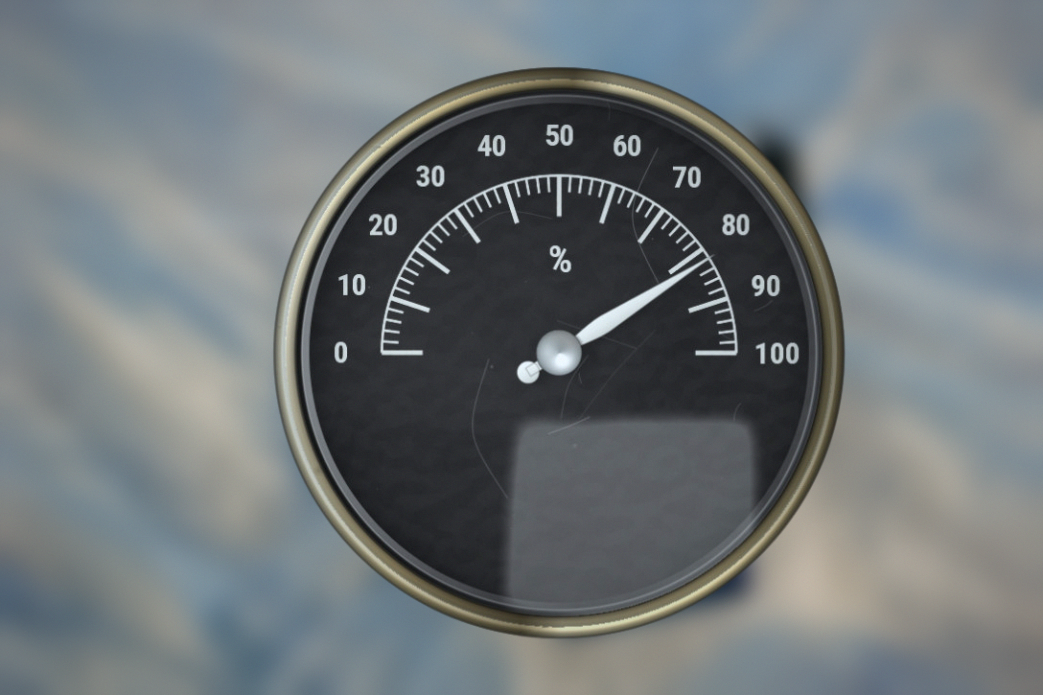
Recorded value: **82** %
